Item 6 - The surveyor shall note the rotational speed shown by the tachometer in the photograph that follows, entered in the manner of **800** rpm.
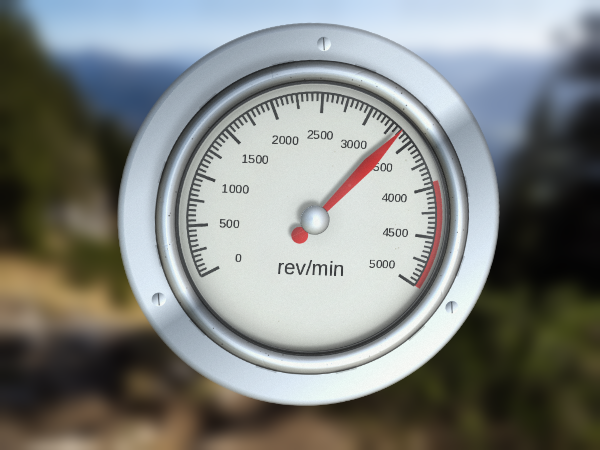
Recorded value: **3350** rpm
